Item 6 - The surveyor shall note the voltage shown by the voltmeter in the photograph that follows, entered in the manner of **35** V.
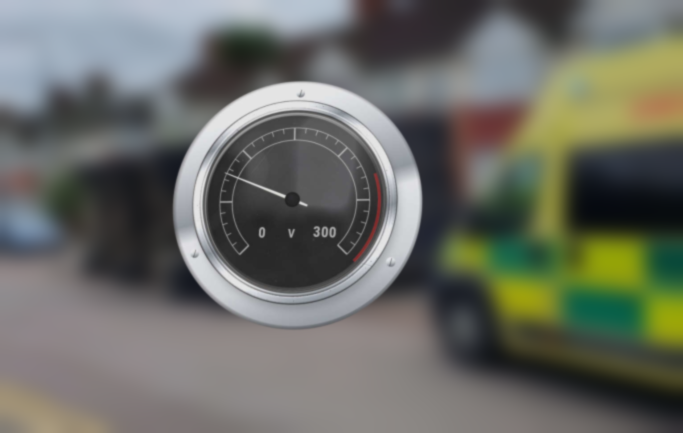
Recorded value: **75** V
